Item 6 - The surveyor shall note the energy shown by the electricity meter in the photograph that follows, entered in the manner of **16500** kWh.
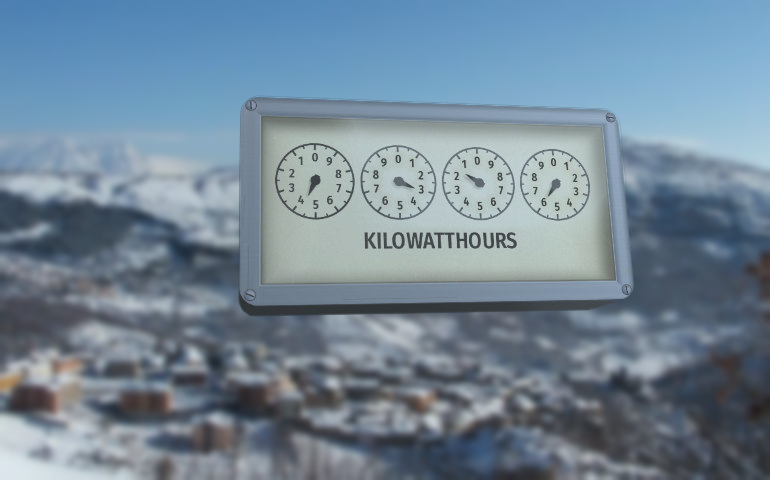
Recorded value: **4316** kWh
